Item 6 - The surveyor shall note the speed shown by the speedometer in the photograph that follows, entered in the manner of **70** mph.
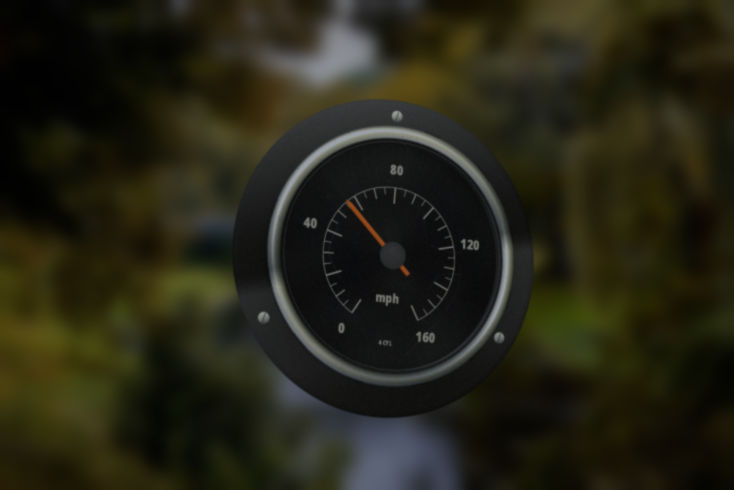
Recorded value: **55** mph
